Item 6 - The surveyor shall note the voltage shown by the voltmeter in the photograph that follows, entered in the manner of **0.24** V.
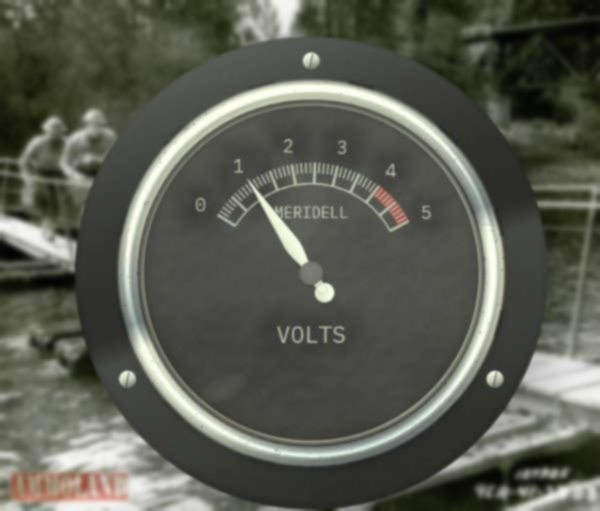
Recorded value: **1** V
